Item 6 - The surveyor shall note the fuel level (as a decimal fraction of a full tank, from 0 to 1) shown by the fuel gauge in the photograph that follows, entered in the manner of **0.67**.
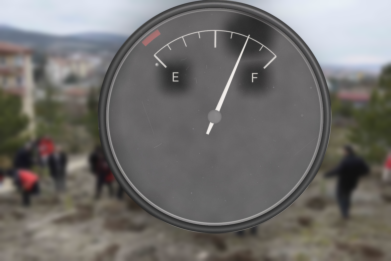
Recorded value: **0.75**
